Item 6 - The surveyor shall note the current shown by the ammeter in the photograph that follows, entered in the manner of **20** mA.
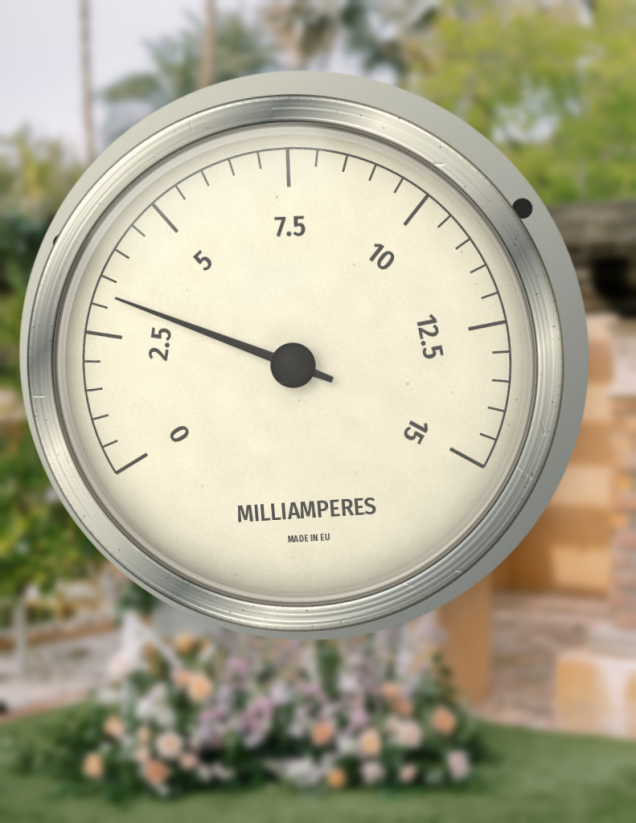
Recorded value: **3.25** mA
